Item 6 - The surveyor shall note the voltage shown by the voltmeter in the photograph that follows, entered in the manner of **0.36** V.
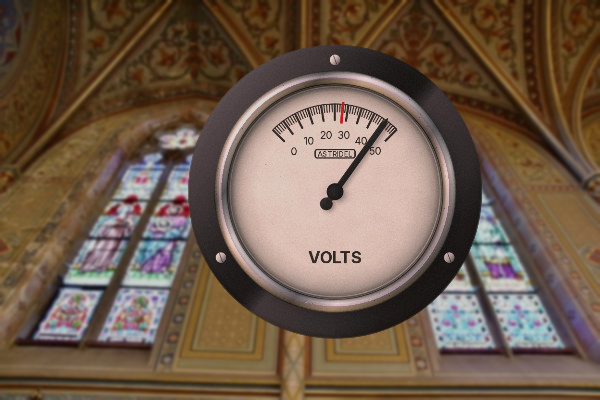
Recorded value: **45** V
